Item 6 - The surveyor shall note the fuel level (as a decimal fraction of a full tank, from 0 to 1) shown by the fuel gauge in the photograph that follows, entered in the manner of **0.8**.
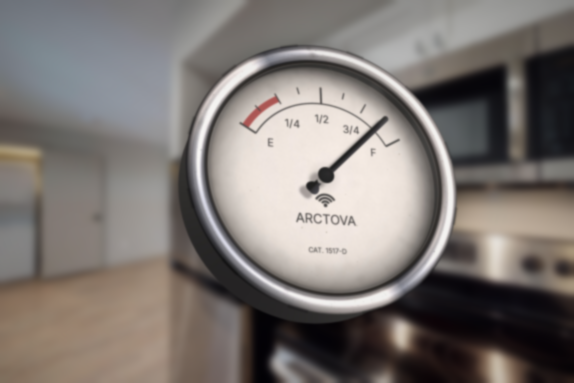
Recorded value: **0.875**
